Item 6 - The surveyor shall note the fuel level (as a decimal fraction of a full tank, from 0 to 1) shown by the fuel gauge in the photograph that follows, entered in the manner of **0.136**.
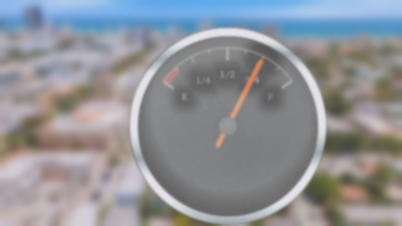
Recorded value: **0.75**
